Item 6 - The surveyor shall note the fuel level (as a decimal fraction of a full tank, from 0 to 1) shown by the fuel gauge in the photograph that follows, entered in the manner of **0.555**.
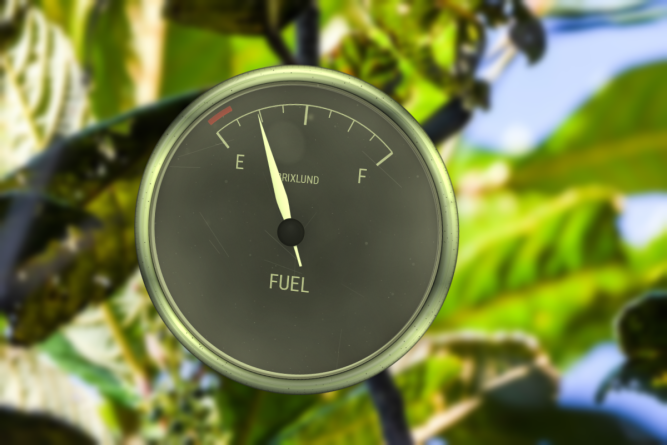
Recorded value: **0.25**
